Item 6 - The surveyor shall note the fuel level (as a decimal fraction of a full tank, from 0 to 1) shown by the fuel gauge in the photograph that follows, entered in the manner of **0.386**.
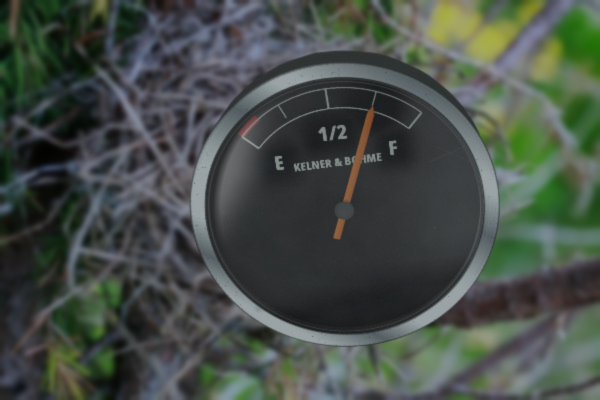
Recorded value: **0.75**
